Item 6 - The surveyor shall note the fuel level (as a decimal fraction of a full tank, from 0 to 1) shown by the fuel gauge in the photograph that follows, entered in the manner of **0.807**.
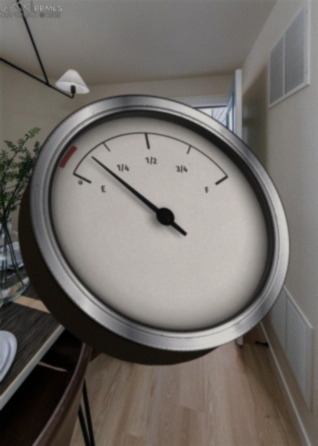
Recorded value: **0.125**
